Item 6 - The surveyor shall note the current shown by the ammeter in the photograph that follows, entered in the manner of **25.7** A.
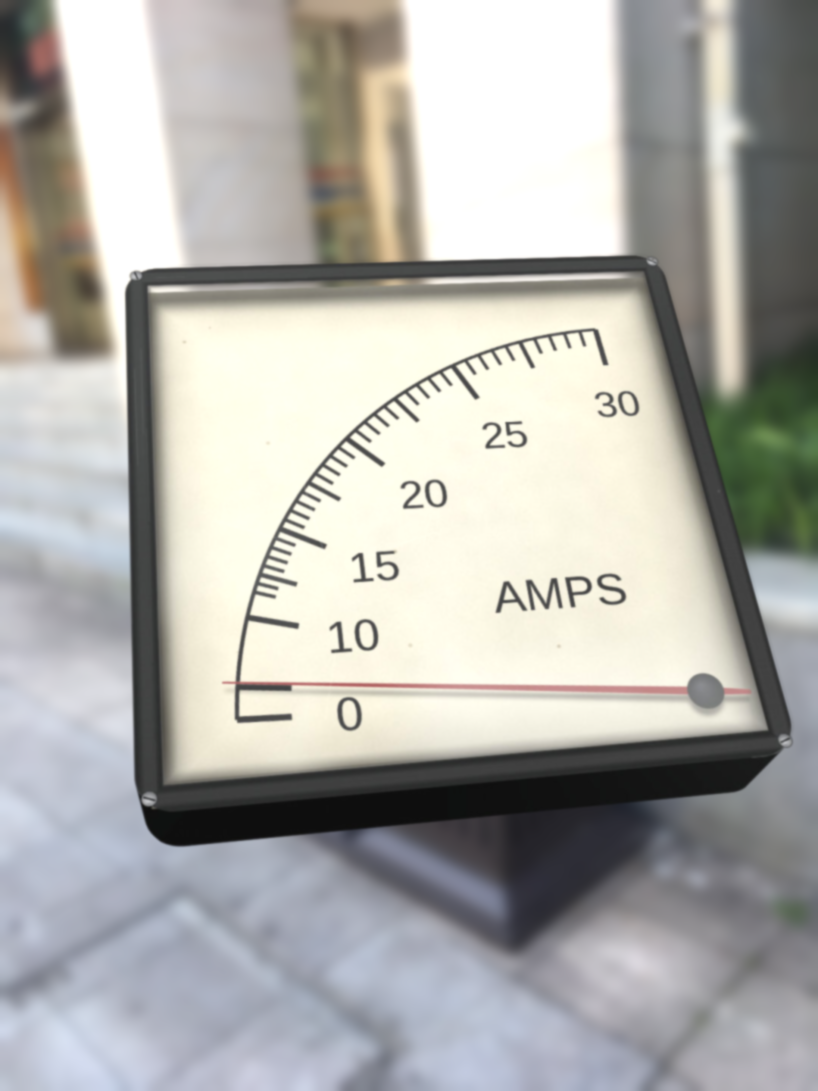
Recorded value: **5** A
